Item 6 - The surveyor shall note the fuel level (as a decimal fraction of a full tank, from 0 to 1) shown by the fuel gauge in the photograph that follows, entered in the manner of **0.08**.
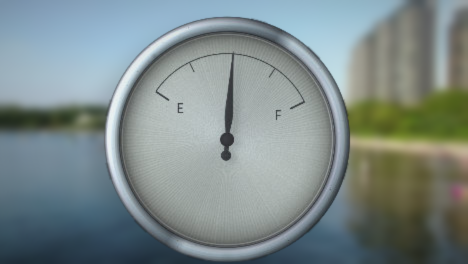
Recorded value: **0.5**
